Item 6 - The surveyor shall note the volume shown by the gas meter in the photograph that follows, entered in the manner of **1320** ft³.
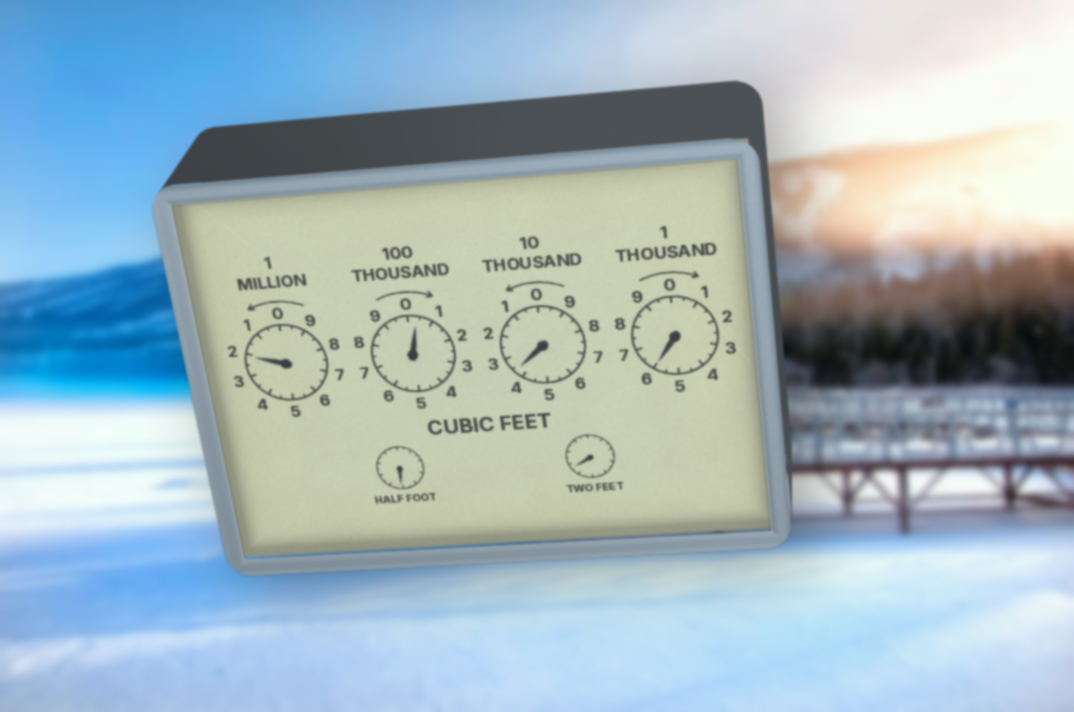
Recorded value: **203600** ft³
